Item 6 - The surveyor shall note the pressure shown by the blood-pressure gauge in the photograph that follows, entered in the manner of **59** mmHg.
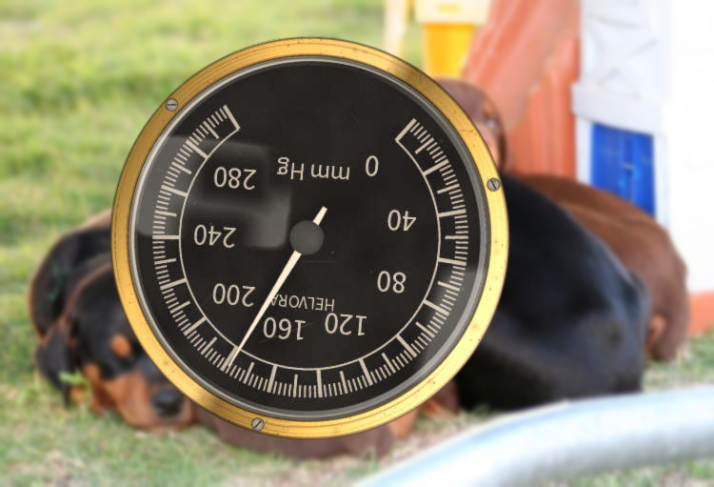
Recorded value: **178** mmHg
